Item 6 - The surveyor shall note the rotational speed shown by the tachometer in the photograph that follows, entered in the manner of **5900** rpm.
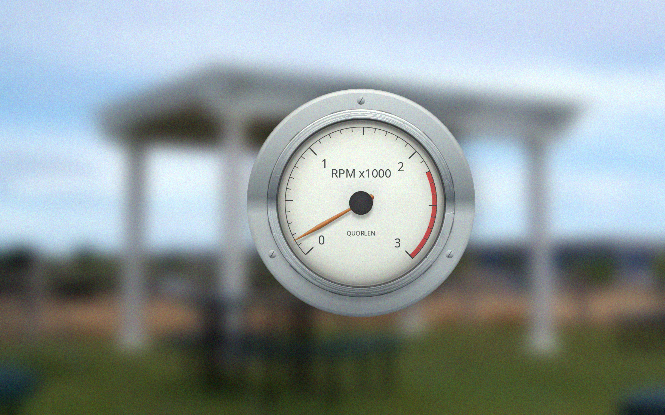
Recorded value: **150** rpm
